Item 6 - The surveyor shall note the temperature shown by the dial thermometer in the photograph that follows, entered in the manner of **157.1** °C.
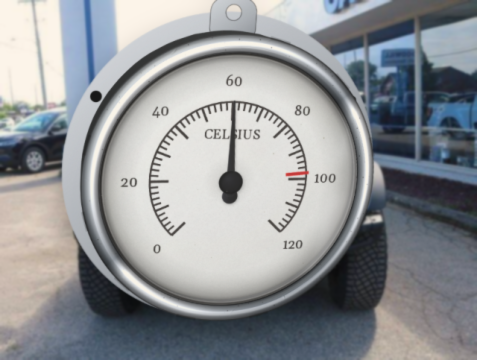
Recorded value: **60** °C
